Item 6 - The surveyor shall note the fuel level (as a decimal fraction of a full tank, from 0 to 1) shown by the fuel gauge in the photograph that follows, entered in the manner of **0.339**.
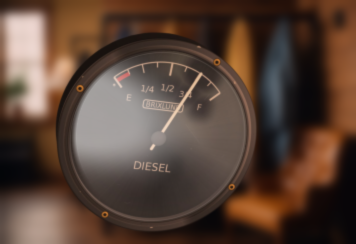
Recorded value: **0.75**
